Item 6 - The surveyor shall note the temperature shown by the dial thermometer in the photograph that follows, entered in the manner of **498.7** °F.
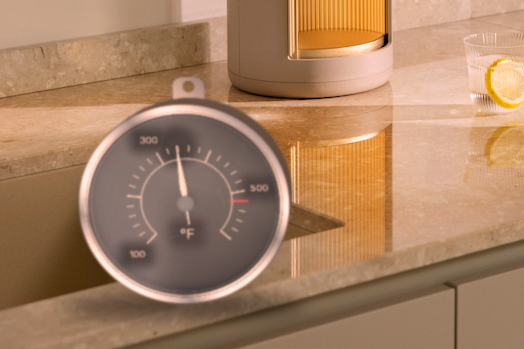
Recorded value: **340** °F
